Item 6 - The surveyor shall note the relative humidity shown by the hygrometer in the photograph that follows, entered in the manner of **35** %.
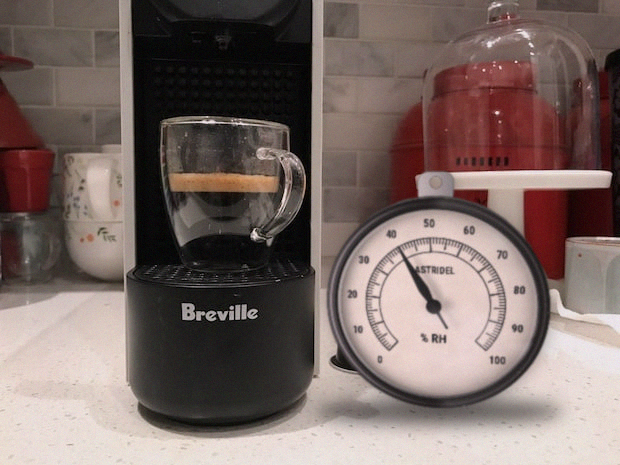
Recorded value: **40** %
